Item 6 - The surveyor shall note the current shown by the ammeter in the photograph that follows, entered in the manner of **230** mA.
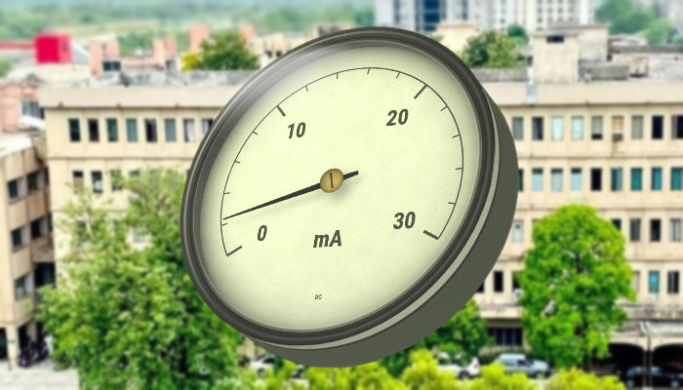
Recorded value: **2** mA
